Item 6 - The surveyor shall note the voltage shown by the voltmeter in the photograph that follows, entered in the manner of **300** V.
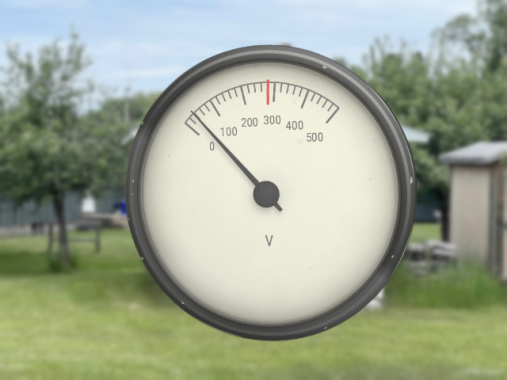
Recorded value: **40** V
